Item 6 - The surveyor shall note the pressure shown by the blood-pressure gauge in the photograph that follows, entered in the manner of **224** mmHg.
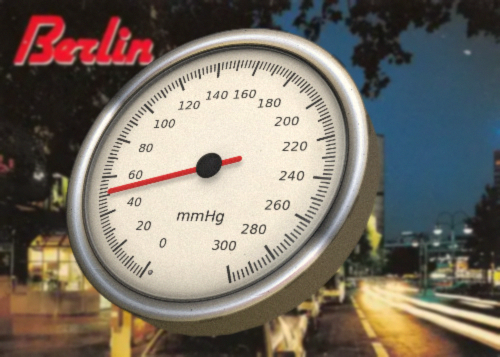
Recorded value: **50** mmHg
